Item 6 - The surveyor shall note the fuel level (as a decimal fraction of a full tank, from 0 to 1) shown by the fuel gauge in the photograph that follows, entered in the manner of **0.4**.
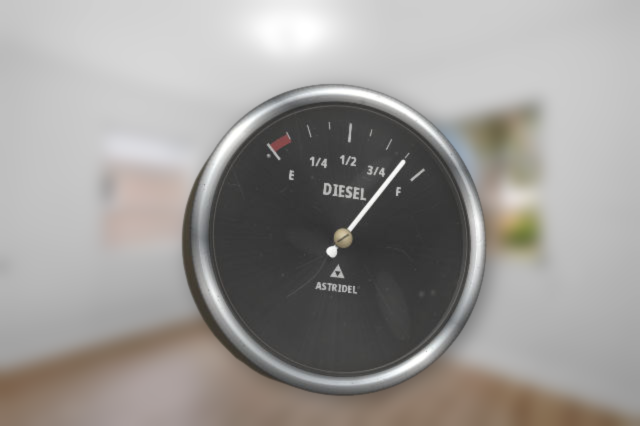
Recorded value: **0.875**
